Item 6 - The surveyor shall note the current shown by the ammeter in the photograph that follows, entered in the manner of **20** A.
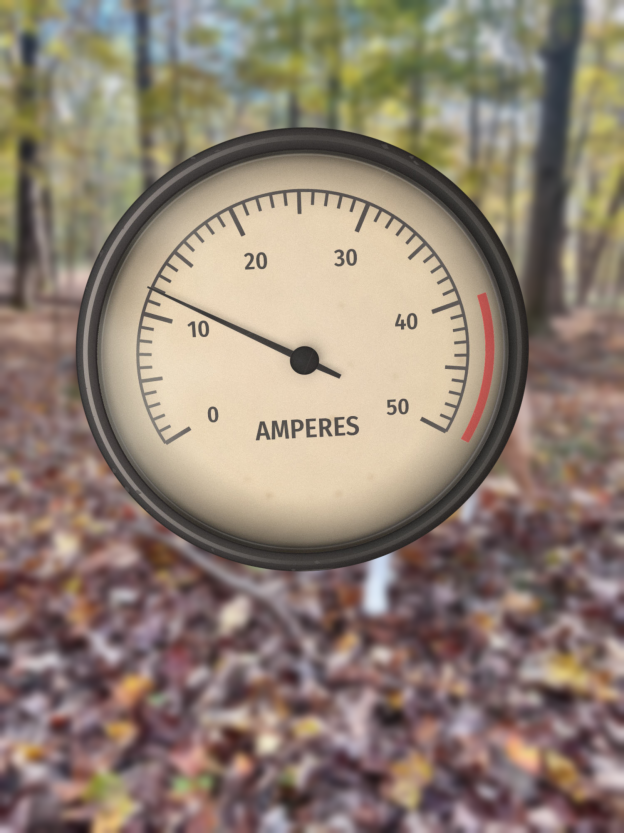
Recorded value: **12** A
